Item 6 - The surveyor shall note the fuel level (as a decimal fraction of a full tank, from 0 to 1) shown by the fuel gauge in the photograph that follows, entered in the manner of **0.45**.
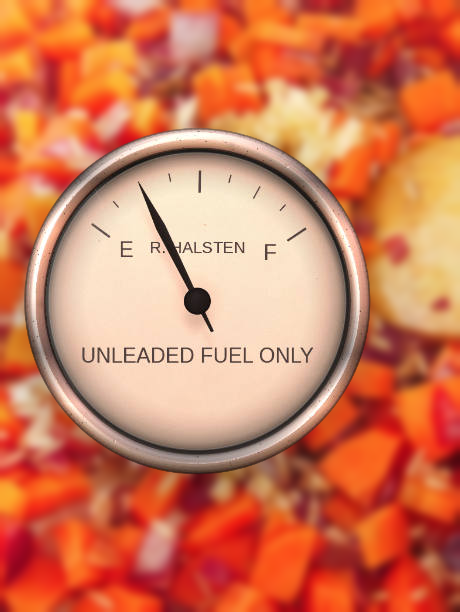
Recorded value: **0.25**
